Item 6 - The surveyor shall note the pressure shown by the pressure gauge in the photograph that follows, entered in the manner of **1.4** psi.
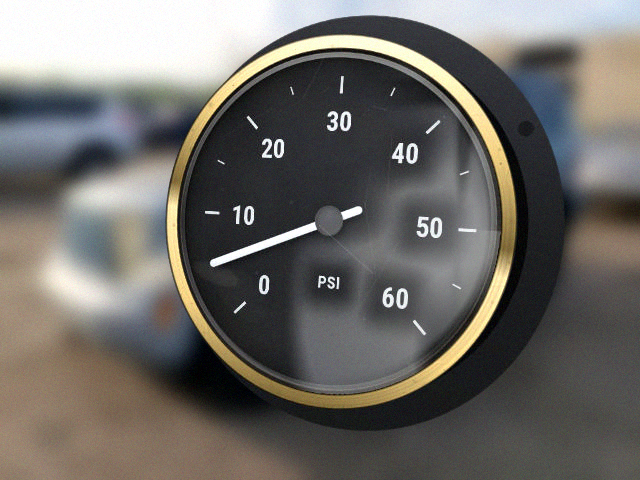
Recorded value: **5** psi
